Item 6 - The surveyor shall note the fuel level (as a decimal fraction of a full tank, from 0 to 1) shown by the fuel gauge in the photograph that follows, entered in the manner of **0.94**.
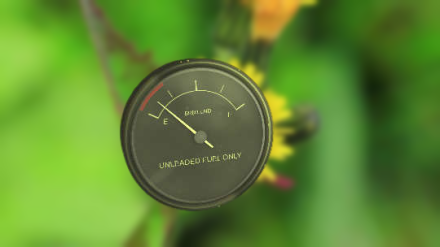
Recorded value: **0.125**
